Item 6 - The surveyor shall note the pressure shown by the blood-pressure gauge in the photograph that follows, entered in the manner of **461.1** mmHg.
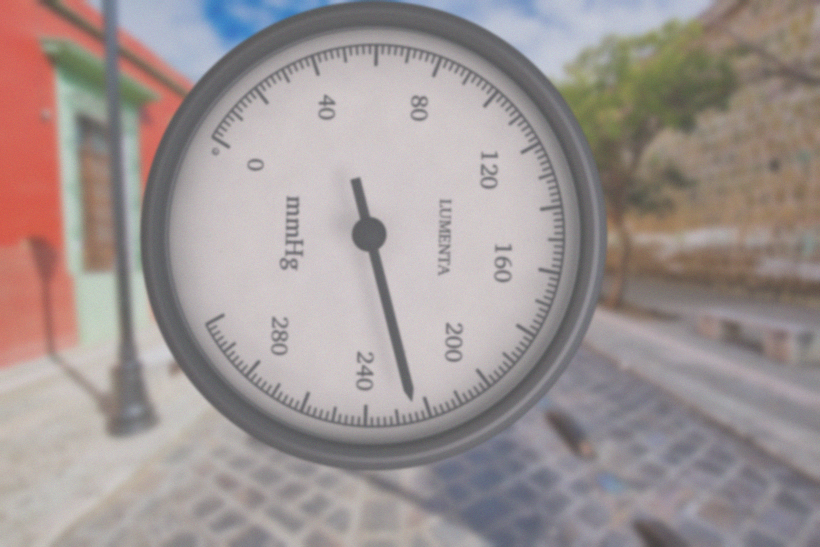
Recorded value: **224** mmHg
